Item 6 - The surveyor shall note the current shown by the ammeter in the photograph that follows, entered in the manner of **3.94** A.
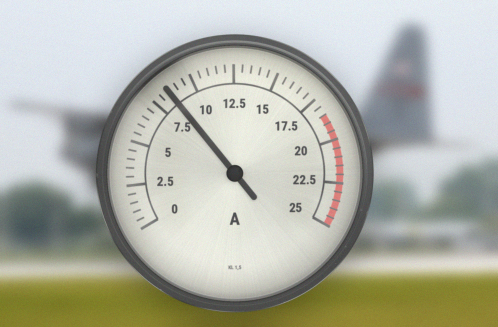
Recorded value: **8.5** A
